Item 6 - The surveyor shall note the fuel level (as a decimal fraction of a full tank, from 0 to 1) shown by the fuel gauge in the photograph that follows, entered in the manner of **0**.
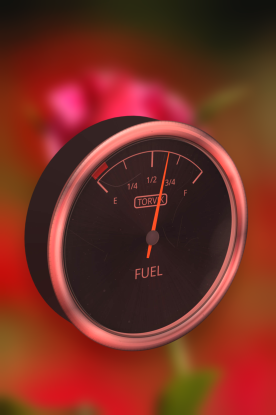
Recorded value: **0.625**
